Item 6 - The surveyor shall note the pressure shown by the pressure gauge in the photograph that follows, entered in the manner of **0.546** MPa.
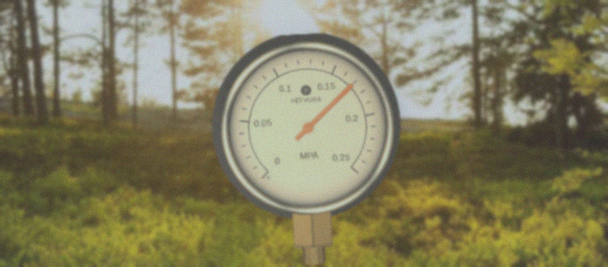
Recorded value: **0.17** MPa
